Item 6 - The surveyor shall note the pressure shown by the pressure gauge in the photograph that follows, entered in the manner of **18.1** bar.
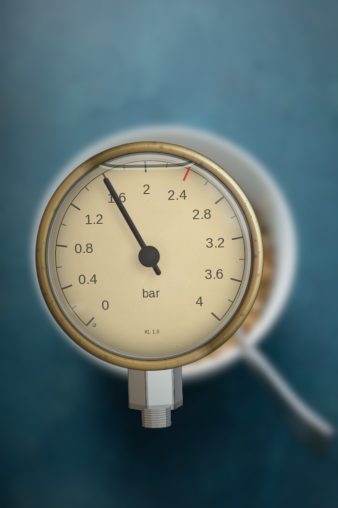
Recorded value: **1.6** bar
